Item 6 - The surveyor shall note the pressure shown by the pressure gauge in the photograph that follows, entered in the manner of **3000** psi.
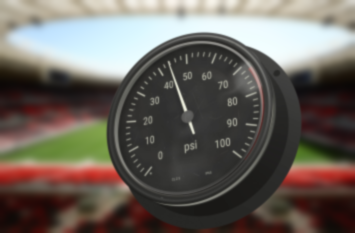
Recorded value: **44** psi
